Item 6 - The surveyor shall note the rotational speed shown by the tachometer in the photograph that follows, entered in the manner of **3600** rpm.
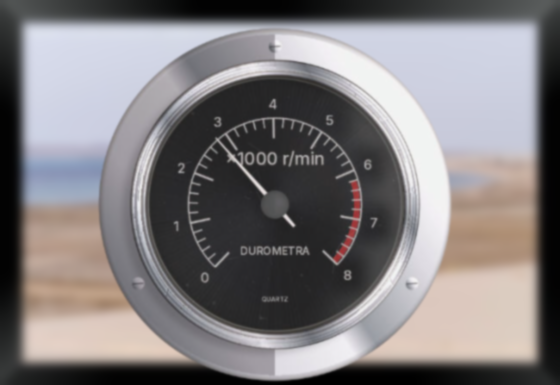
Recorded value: **2800** rpm
